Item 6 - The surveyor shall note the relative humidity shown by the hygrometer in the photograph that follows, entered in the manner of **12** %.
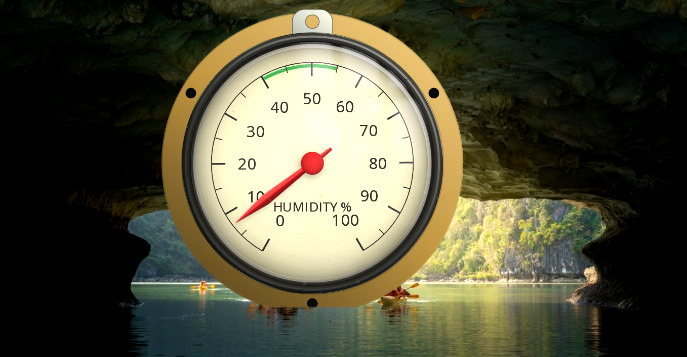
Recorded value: **7.5** %
